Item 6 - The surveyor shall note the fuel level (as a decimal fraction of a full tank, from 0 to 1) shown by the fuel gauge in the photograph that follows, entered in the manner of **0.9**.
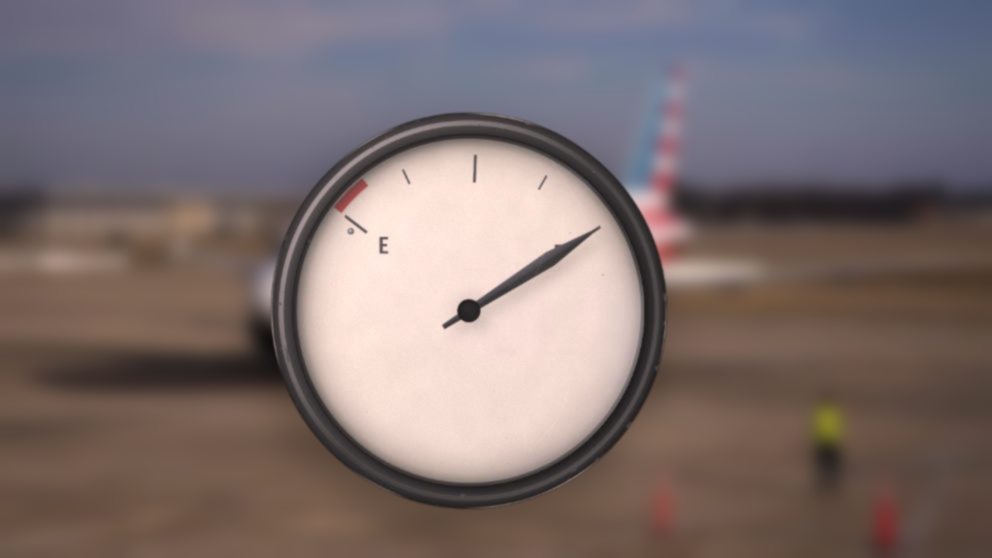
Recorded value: **1**
